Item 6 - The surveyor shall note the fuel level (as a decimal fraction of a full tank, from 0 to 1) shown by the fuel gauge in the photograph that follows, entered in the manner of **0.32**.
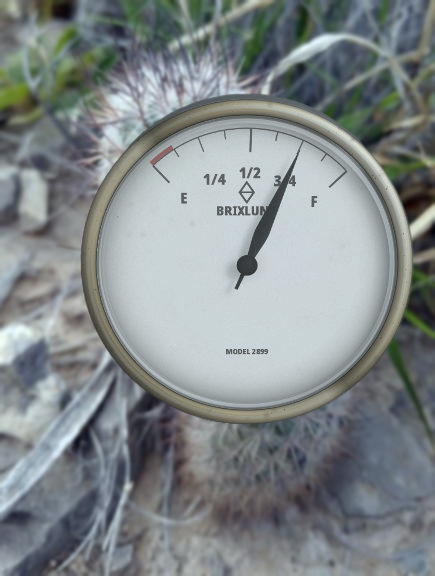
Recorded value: **0.75**
